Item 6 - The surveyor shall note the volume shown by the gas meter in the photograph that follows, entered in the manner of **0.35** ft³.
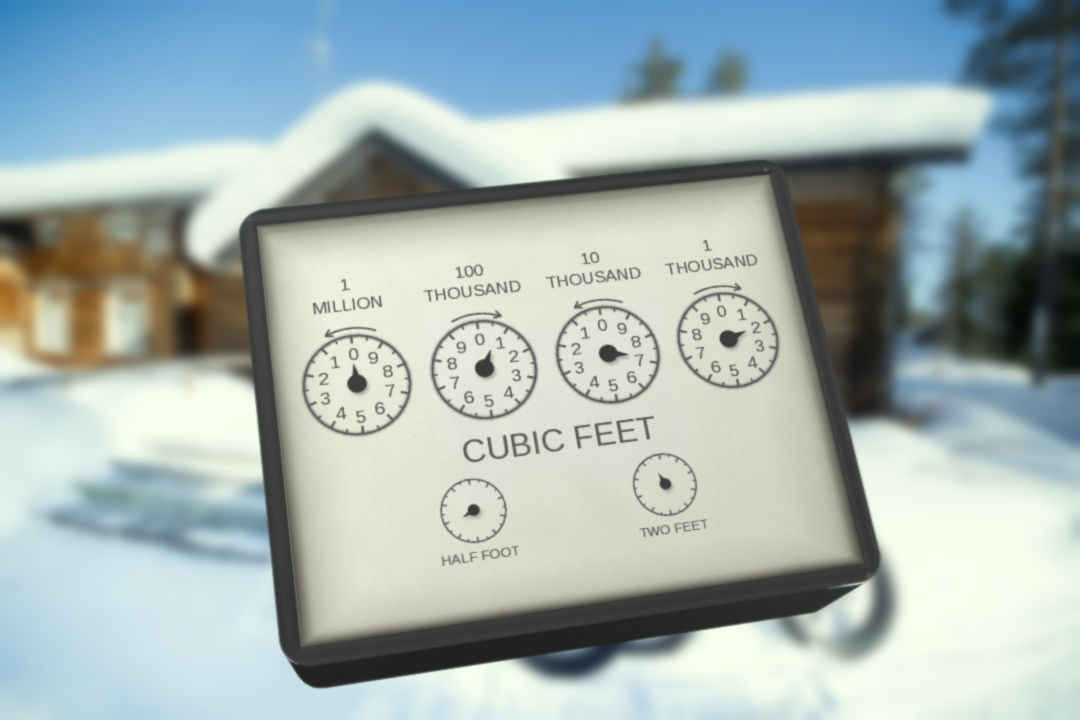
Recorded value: **7200** ft³
